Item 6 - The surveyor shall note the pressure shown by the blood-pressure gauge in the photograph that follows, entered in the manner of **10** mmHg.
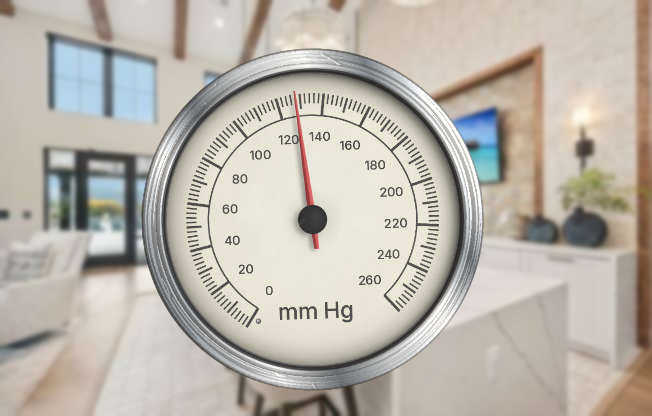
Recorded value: **128** mmHg
